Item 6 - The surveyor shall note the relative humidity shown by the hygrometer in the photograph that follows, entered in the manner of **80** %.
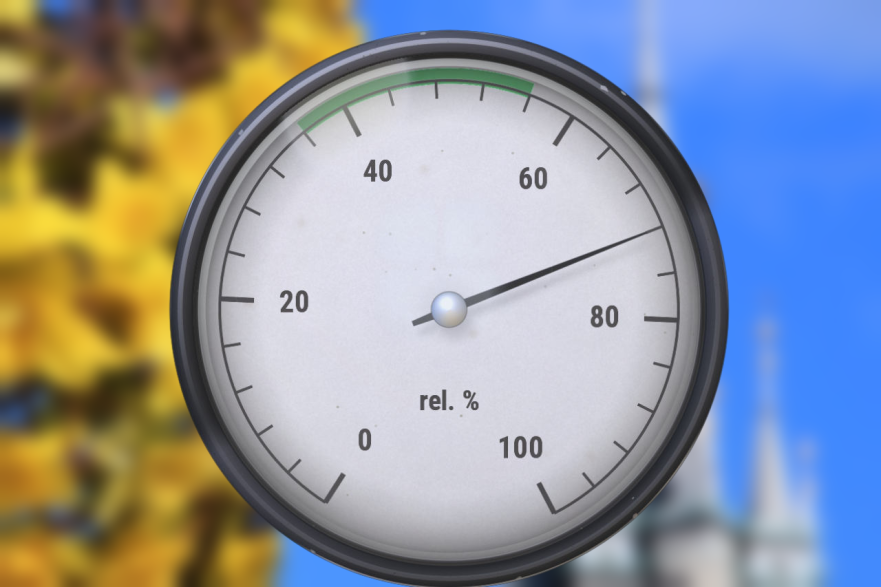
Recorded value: **72** %
